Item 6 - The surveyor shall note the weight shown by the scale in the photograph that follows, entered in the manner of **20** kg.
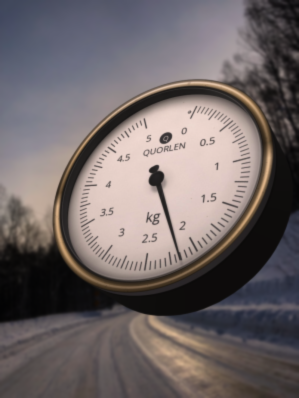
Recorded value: **2.15** kg
